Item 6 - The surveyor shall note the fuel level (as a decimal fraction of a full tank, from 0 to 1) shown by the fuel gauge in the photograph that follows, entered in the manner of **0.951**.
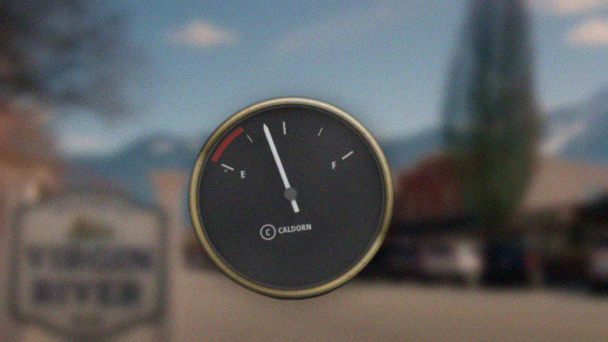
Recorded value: **0.375**
